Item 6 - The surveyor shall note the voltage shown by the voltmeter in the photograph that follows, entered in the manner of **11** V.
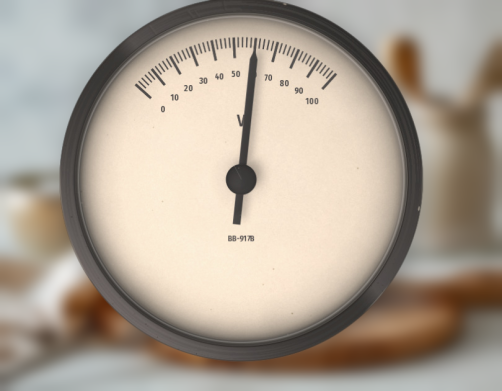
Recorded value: **60** V
